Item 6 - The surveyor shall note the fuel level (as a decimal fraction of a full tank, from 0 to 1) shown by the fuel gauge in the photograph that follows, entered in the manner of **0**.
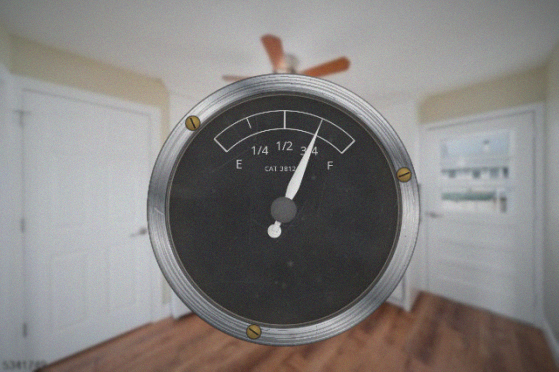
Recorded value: **0.75**
